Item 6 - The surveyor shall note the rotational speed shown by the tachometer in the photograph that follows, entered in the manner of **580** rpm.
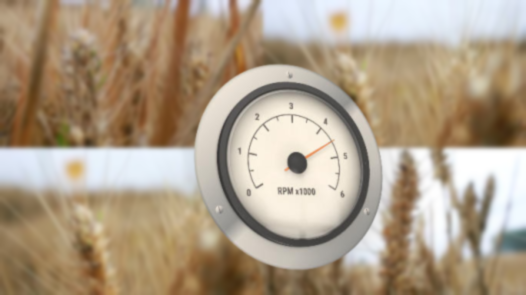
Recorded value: **4500** rpm
